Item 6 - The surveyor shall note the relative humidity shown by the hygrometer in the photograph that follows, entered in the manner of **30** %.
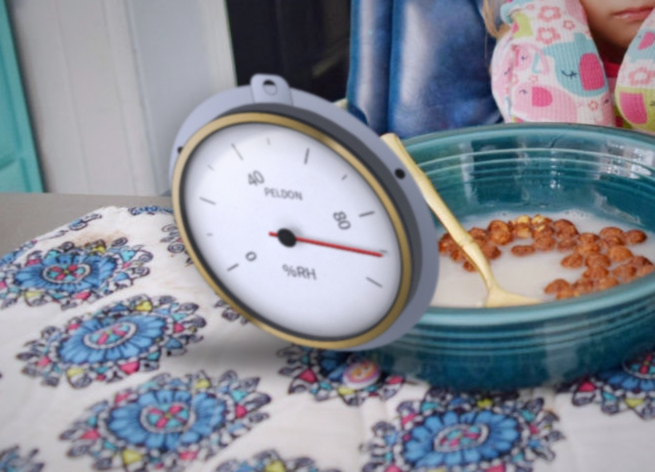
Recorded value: **90** %
